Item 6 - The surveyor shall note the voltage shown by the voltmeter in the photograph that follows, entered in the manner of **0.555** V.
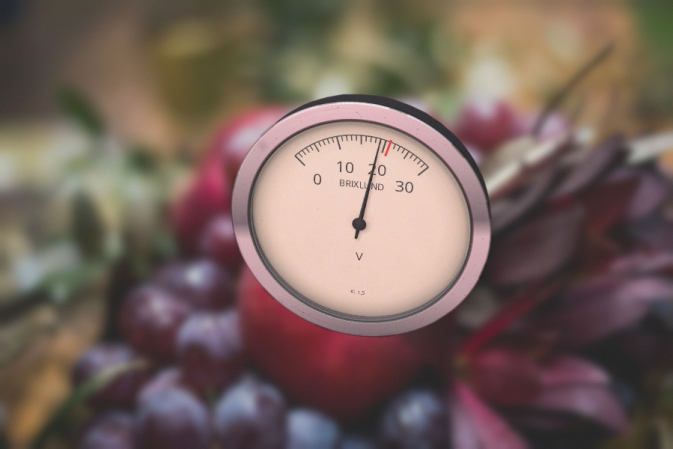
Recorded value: **19** V
